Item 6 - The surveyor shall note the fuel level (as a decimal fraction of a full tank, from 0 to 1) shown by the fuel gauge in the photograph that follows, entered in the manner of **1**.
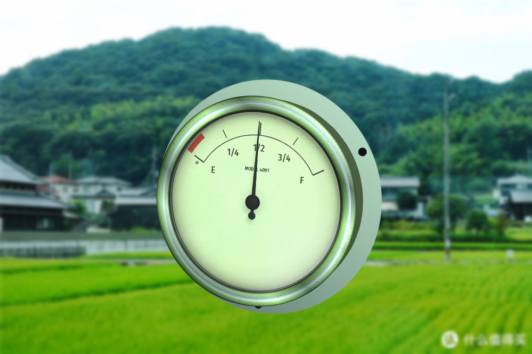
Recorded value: **0.5**
